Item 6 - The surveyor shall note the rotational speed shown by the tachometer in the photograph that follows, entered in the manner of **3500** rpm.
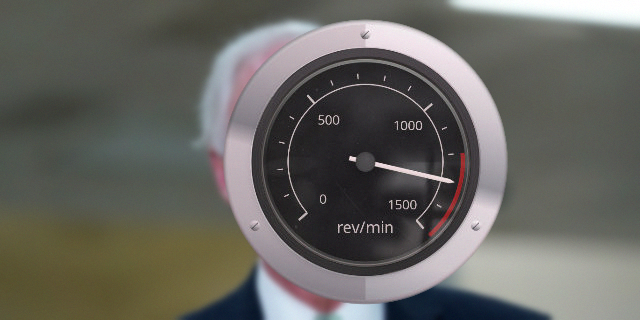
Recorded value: **1300** rpm
